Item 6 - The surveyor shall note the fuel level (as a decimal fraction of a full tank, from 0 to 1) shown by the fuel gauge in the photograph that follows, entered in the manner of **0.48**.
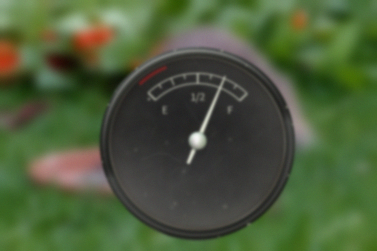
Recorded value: **0.75**
